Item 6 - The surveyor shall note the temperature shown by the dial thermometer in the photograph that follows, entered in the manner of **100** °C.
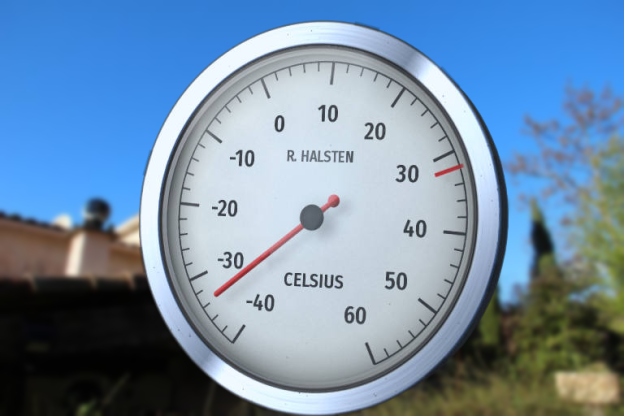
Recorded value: **-34** °C
